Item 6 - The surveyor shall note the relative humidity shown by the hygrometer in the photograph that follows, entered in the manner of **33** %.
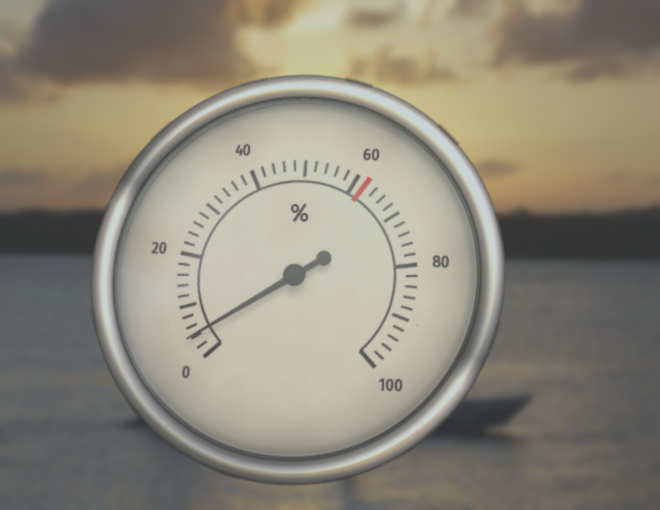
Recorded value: **4** %
